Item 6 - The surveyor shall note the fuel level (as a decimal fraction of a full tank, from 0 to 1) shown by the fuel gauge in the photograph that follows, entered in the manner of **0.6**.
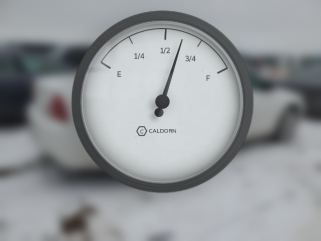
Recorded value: **0.625**
